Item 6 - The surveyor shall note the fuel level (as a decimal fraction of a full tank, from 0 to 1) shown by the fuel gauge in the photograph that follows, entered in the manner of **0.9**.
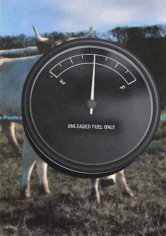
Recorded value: **0.5**
